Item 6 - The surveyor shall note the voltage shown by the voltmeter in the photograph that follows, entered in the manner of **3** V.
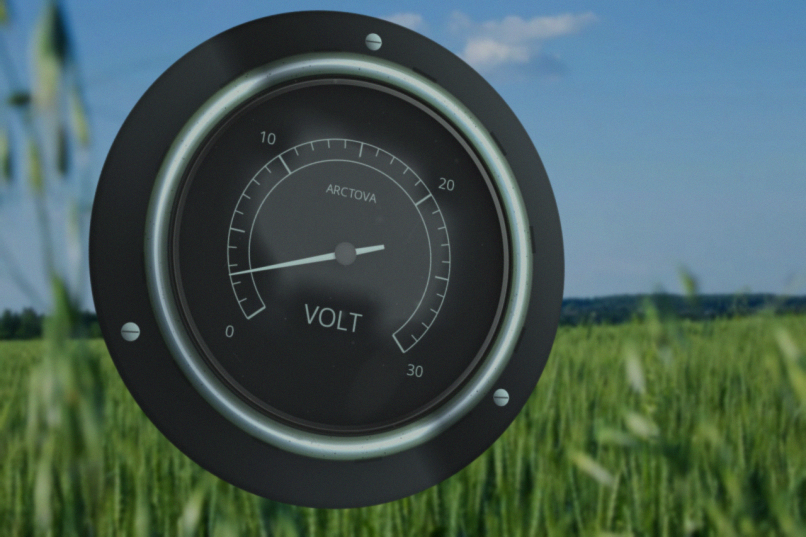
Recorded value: **2.5** V
